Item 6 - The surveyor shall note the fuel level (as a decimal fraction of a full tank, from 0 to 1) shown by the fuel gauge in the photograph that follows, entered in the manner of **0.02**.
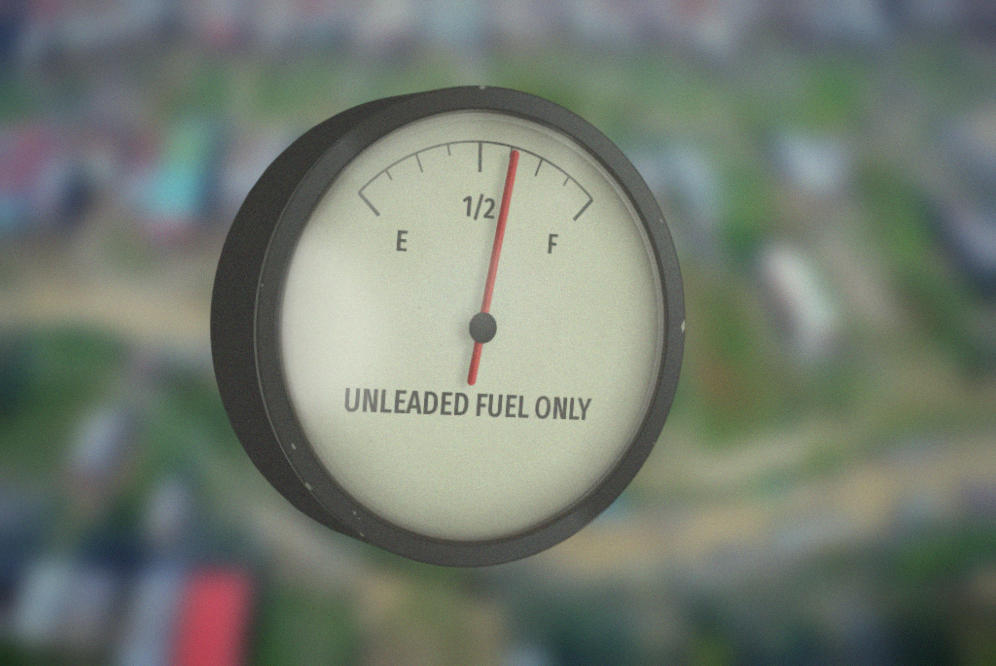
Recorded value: **0.625**
